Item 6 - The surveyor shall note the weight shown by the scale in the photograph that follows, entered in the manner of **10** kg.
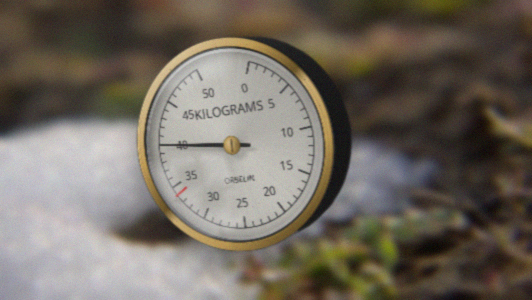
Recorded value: **40** kg
